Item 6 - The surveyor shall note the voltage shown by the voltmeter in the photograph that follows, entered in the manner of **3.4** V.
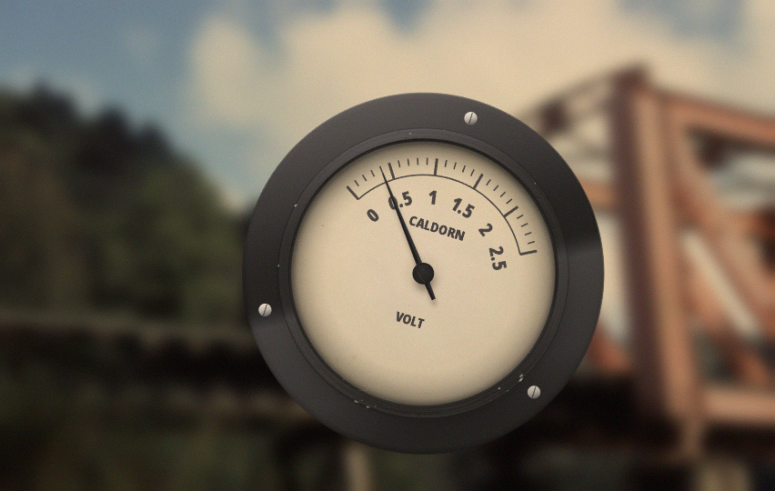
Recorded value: **0.4** V
